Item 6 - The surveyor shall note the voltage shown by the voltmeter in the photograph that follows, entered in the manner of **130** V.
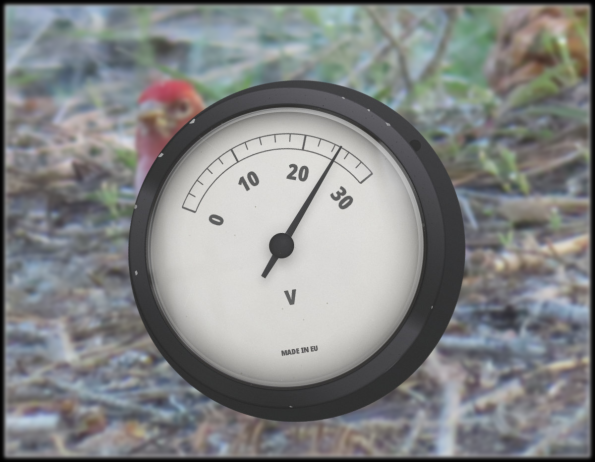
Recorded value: **25** V
